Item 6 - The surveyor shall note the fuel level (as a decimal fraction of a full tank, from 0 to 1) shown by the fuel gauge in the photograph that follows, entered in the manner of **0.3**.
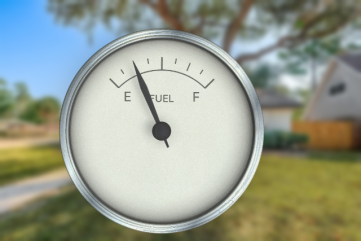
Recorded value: **0.25**
